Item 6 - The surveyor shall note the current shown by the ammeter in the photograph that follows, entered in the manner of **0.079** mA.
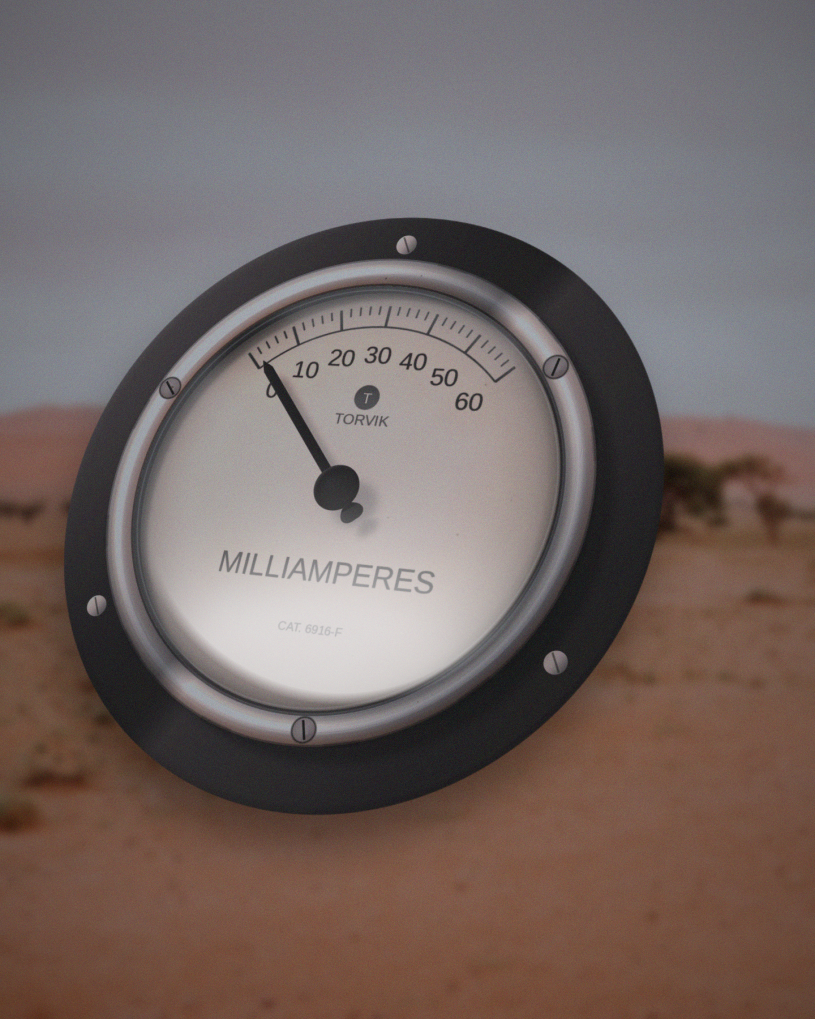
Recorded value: **2** mA
